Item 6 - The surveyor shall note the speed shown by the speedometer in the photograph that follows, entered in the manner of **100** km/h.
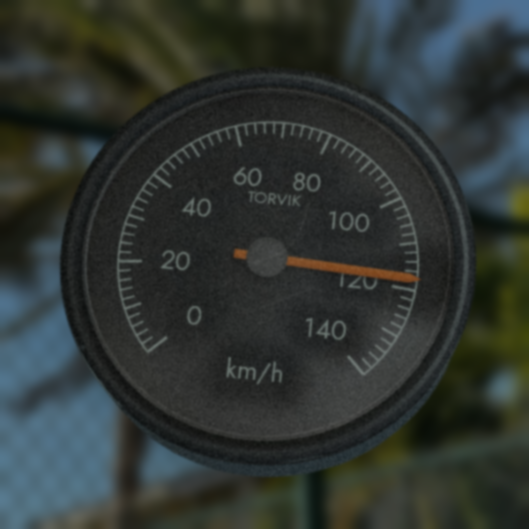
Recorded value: **118** km/h
